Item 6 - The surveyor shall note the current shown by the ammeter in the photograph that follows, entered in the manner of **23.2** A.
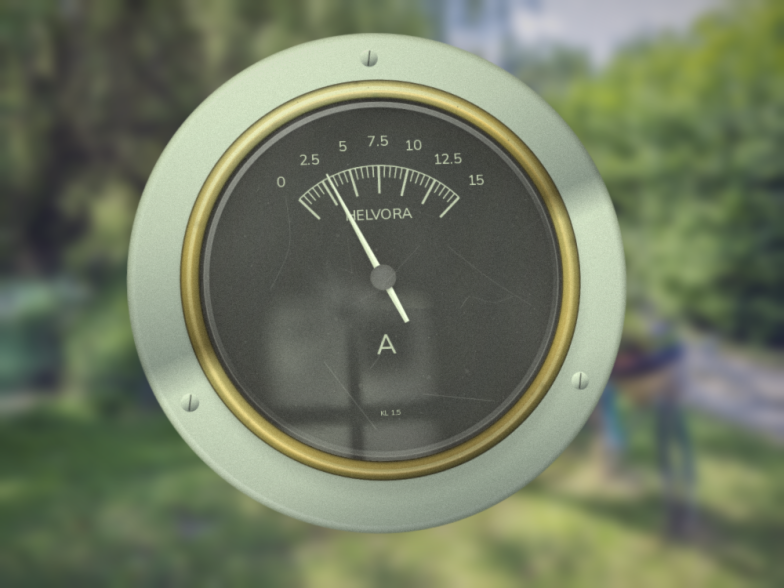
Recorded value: **3** A
